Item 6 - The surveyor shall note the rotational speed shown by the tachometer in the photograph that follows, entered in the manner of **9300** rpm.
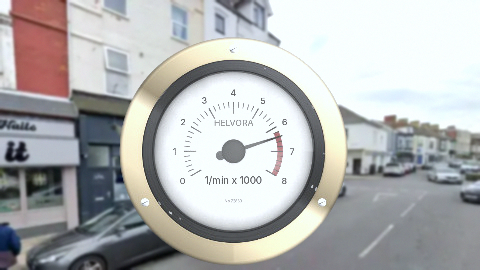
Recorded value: **6400** rpm
